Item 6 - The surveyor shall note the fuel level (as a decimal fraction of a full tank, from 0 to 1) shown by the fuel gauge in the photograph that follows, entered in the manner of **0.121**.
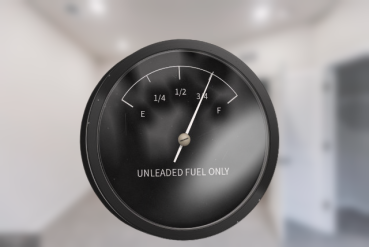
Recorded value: **0.75**
